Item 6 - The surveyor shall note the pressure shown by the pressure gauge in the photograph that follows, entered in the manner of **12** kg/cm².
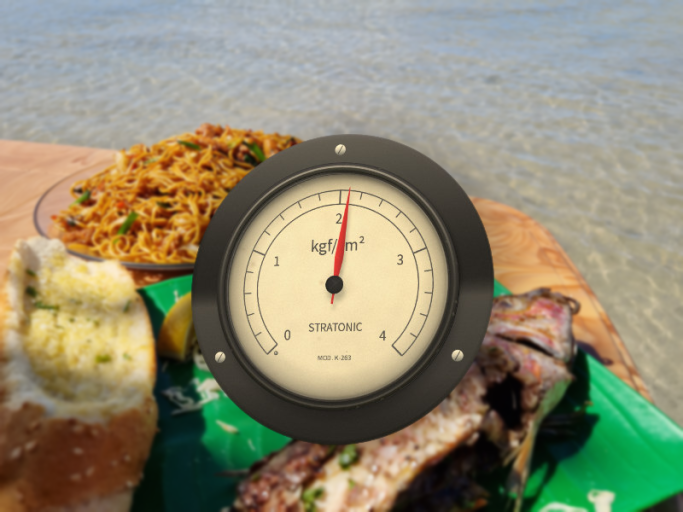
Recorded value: **2.1** kg/cm²
